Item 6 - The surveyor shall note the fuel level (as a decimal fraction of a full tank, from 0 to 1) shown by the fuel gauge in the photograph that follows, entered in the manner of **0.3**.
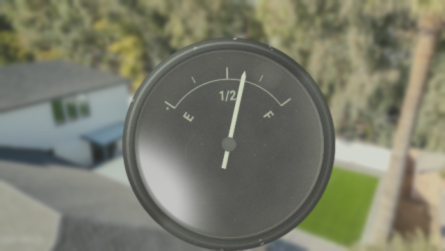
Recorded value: **0.625**
